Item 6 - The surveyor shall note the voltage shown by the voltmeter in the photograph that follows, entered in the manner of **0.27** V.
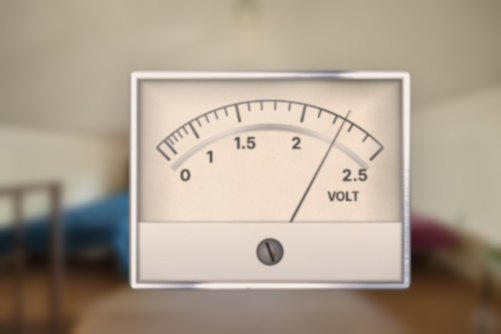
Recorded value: **2.25** V
